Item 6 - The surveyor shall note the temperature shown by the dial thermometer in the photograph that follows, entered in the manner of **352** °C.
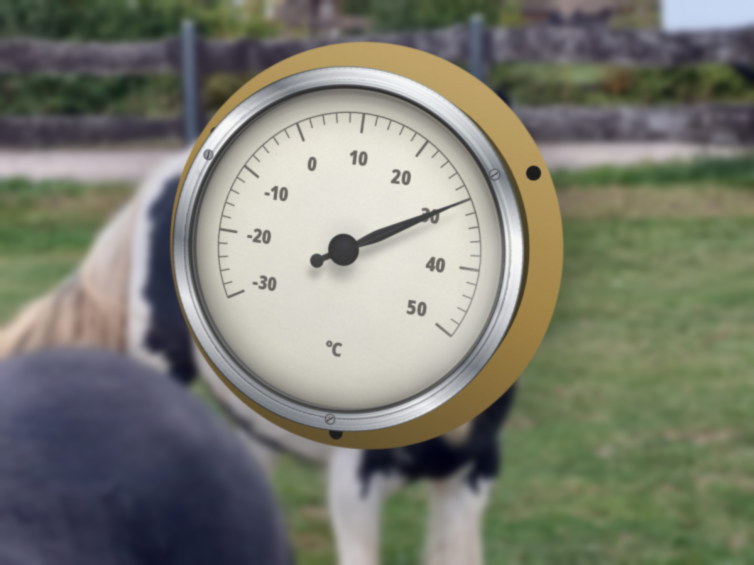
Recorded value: **30** °C
